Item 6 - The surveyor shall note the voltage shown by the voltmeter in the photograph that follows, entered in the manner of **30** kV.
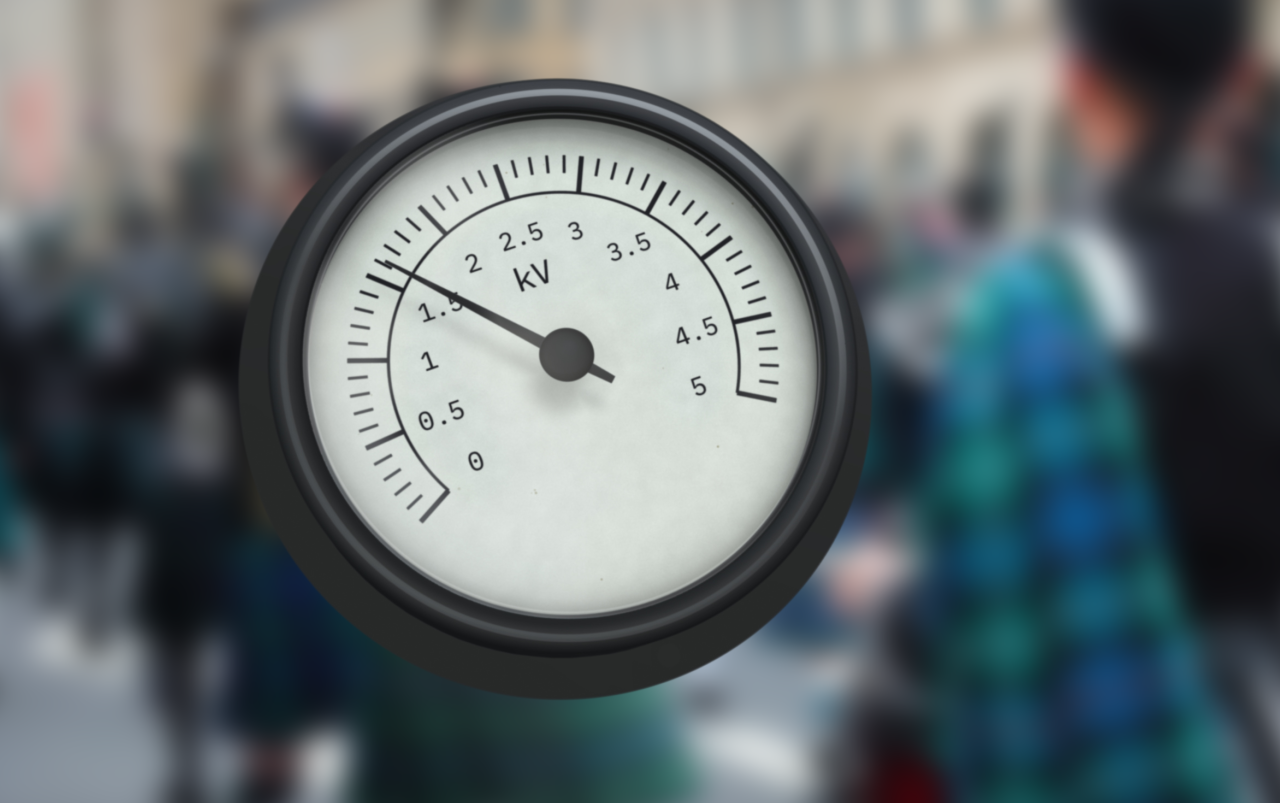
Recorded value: **1.6** kV
